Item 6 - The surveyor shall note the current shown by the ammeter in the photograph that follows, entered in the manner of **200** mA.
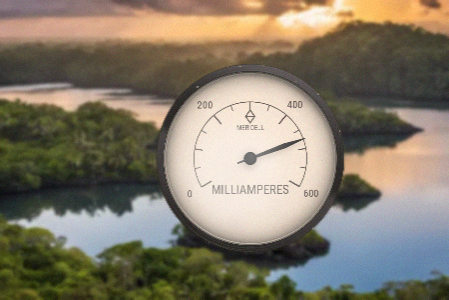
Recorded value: **475** mA
